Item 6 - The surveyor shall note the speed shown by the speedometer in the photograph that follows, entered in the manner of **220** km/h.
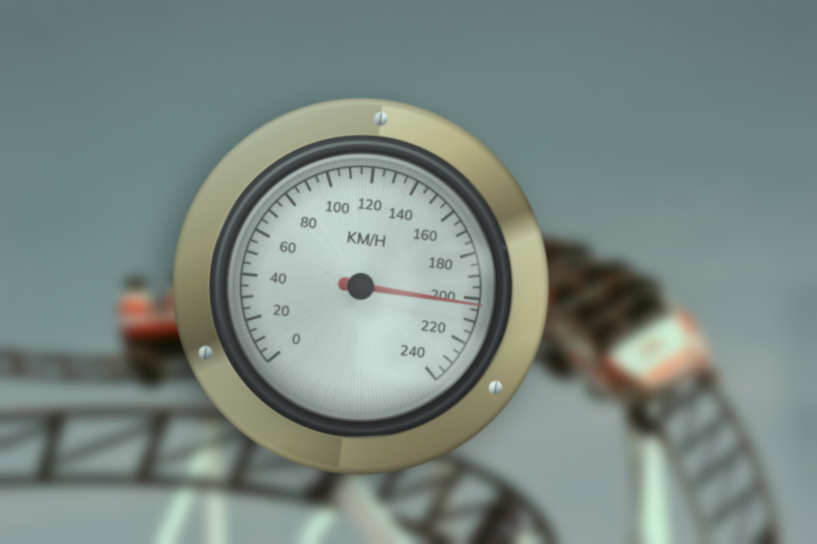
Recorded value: **202.5** km/h
